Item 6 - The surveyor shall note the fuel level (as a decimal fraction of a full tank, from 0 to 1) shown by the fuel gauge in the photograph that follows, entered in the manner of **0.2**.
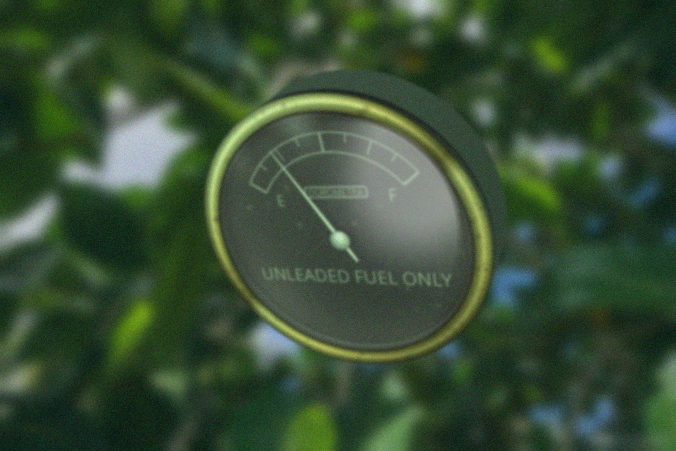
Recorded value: **0.25**
